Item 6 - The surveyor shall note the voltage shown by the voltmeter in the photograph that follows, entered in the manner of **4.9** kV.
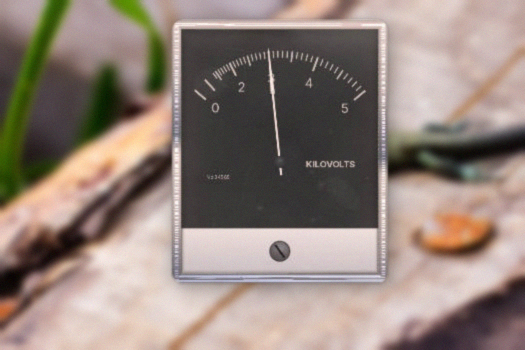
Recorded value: **3** kV
